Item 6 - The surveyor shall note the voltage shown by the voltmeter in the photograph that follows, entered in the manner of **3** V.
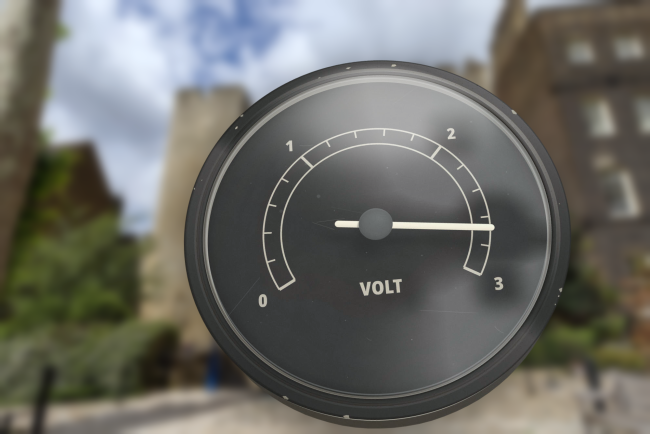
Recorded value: **2.7** V
